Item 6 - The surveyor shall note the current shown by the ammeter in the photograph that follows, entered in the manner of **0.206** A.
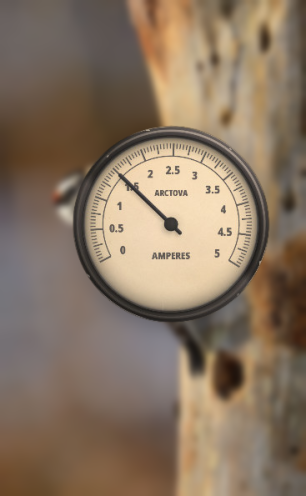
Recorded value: **1.5** A
